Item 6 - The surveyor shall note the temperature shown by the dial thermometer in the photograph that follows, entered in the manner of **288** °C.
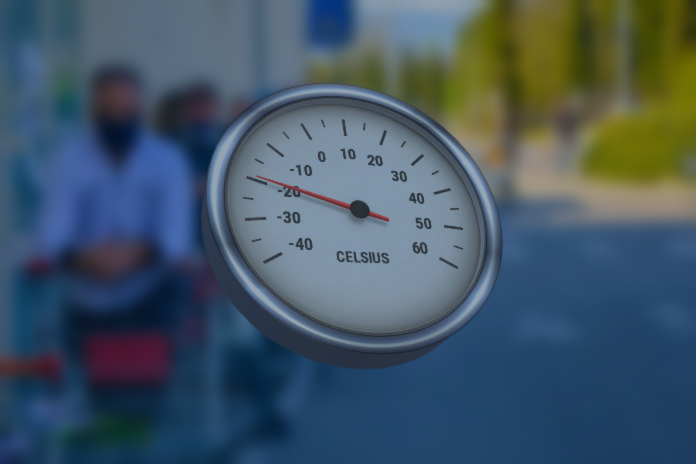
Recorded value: **-20** °C
